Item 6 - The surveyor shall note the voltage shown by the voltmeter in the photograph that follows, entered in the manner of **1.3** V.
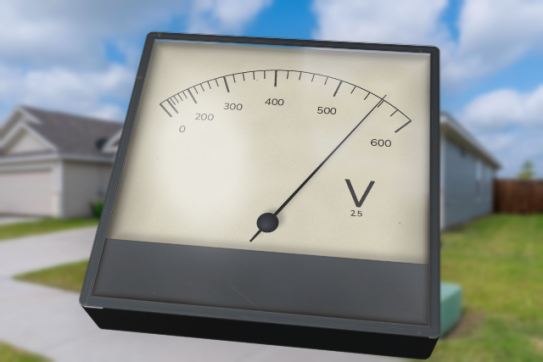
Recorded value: **560** V
